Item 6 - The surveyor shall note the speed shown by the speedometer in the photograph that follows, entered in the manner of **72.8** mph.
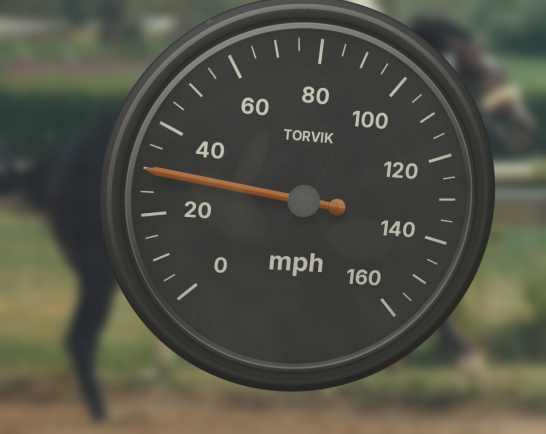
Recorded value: **30** mph
